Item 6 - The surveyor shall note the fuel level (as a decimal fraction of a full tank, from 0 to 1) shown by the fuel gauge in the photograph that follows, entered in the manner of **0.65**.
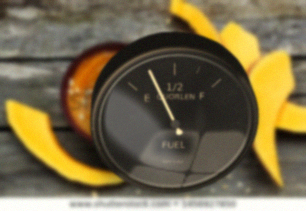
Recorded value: **0.25**
